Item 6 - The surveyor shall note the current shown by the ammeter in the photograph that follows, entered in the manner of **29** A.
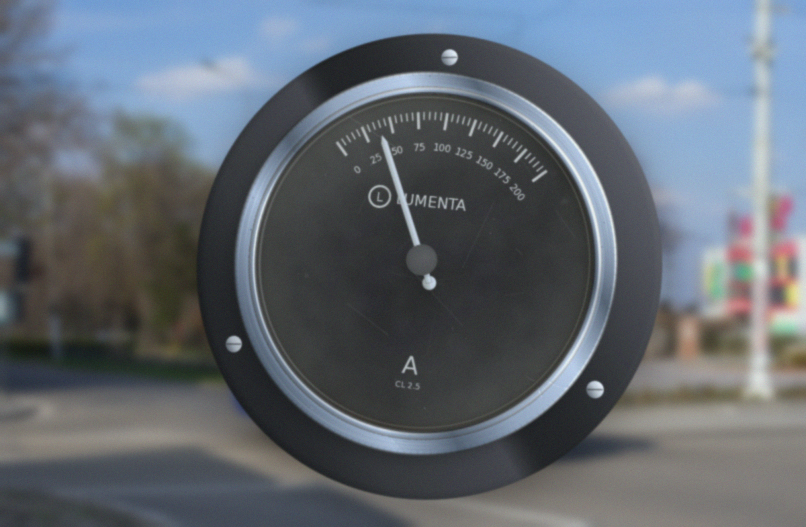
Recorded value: **40** A
